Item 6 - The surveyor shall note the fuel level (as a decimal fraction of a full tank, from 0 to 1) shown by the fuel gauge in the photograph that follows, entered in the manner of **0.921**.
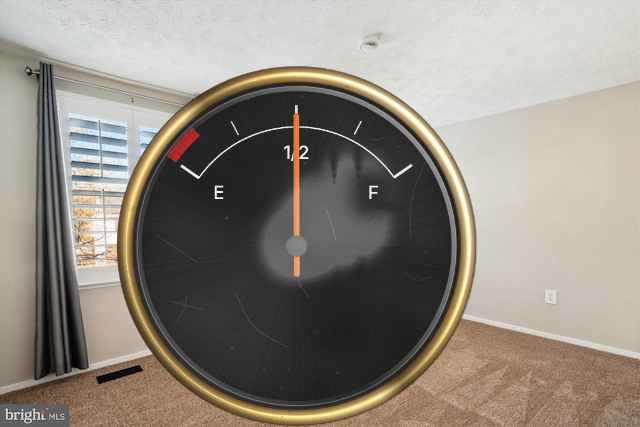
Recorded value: **0.5**
